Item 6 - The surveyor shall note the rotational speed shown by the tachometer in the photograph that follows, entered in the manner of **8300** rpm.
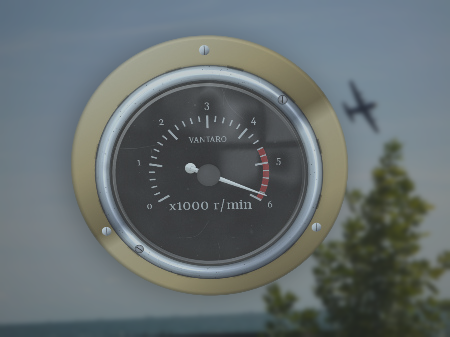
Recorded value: **5800** rpm
